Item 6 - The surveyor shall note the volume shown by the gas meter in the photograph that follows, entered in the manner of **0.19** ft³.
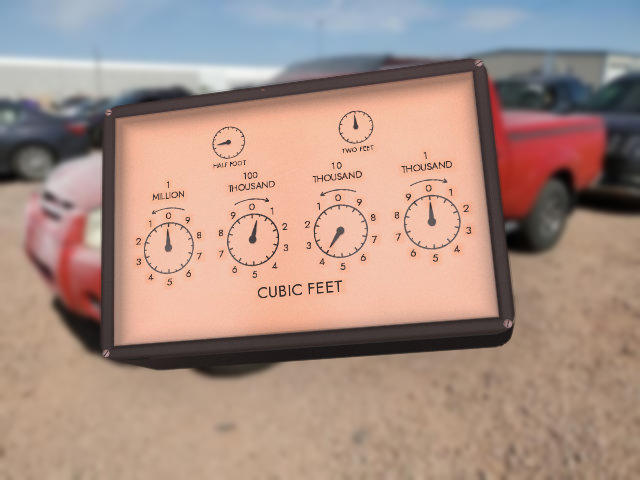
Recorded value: **4000** ft³
